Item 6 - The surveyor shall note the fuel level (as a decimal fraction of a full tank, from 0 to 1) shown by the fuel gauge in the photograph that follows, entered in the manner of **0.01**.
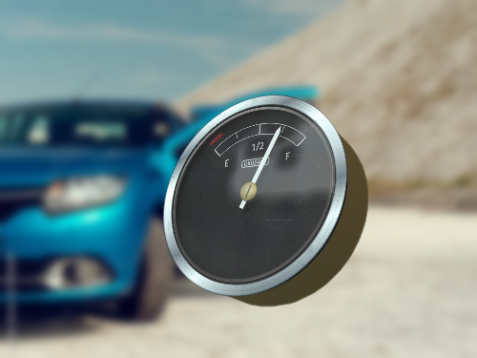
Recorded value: **0.75**
